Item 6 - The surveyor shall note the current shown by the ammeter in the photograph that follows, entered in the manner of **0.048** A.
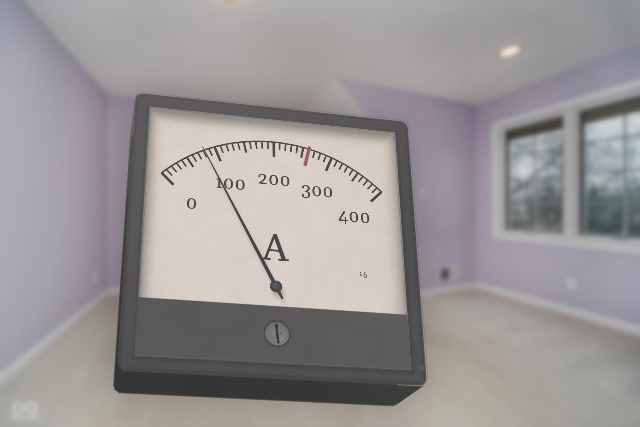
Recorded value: **80** A
